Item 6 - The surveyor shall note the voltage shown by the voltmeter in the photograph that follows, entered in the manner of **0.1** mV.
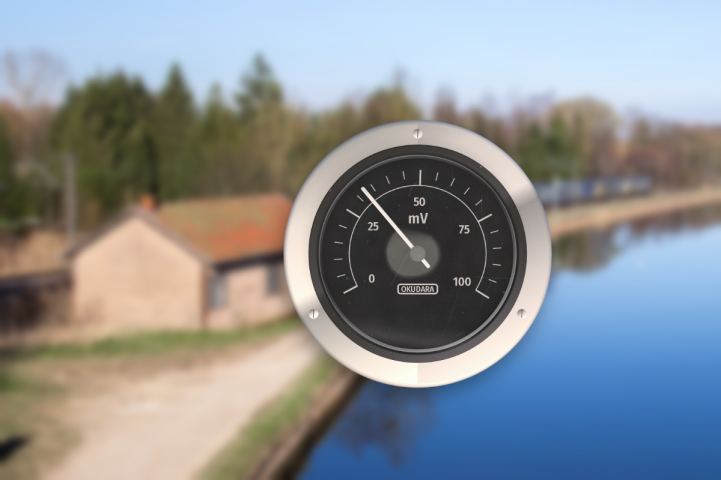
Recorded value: **32.5** mV
